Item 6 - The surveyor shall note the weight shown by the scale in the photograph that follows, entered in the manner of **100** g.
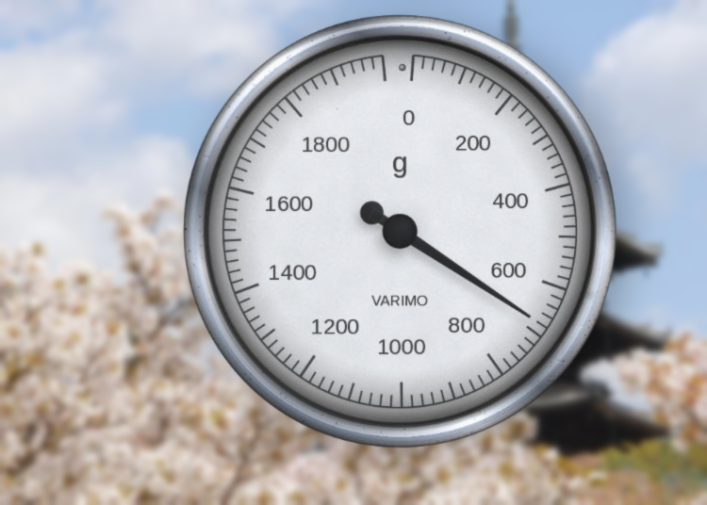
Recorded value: **680** g
